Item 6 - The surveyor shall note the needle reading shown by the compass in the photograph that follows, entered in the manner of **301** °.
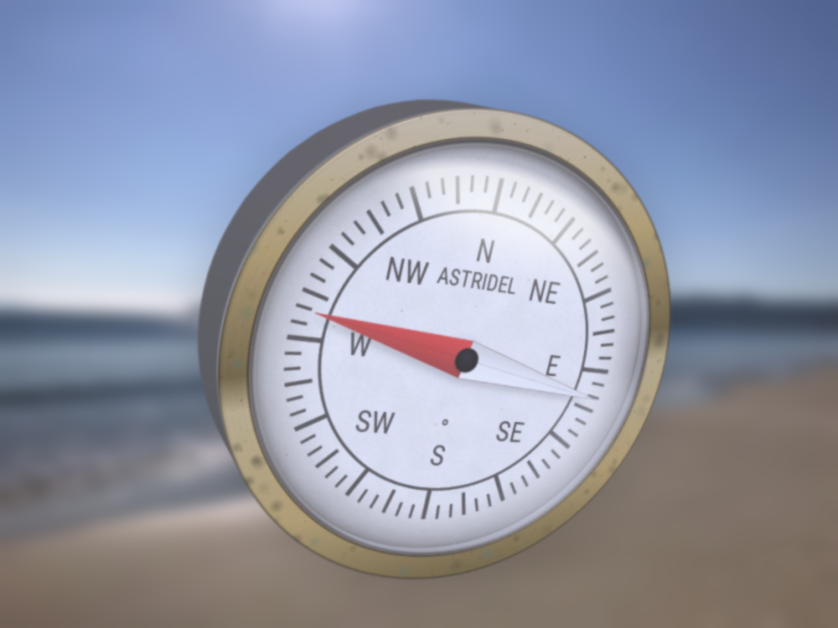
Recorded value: **280** °
